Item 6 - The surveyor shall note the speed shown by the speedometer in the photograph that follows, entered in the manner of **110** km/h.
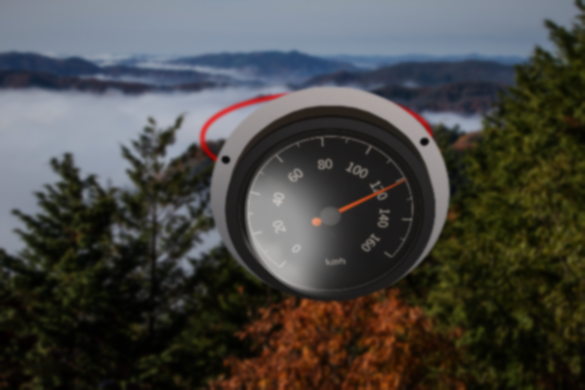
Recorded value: **120** km/h
